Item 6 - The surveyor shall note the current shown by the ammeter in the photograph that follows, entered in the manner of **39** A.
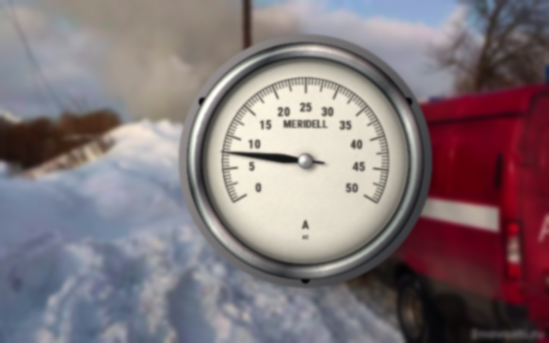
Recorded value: **7.5** A
